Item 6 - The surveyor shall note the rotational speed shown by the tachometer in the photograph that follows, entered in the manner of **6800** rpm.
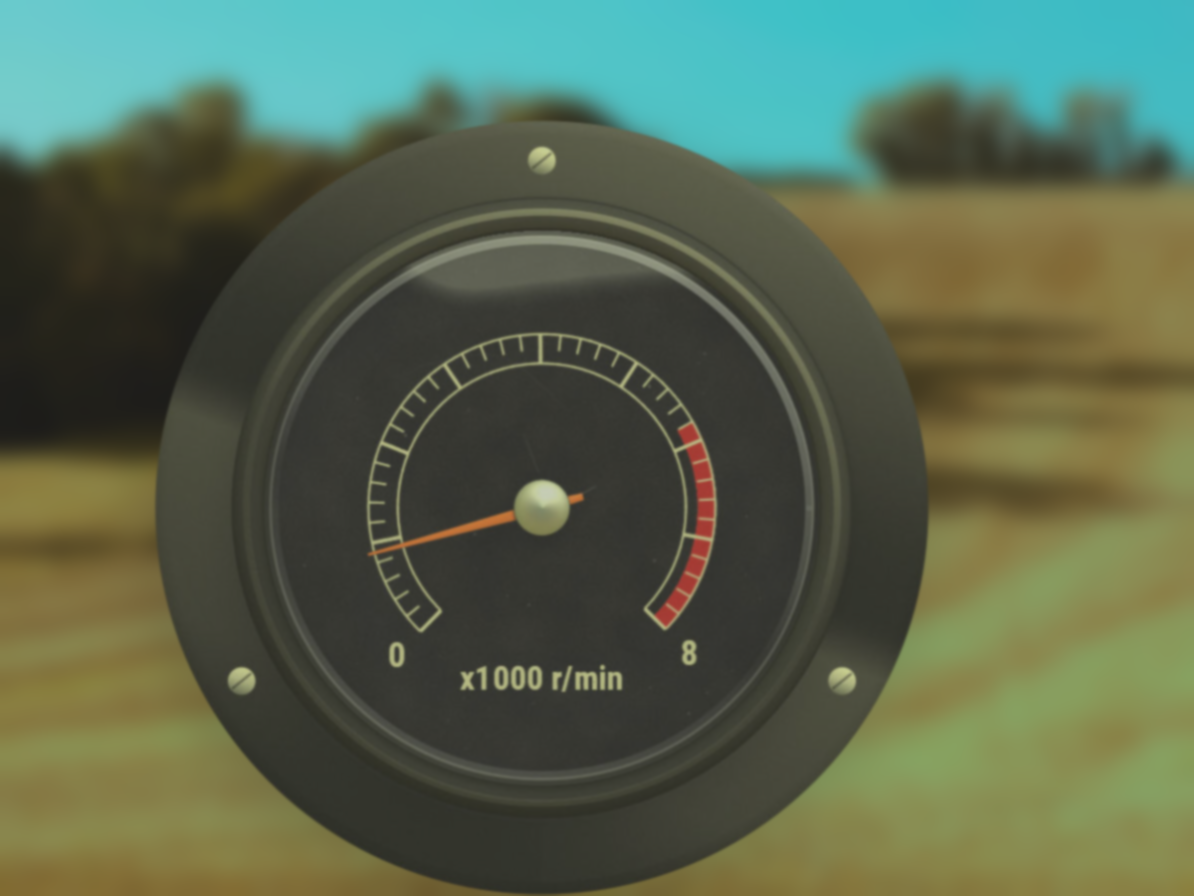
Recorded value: **900** rpm
